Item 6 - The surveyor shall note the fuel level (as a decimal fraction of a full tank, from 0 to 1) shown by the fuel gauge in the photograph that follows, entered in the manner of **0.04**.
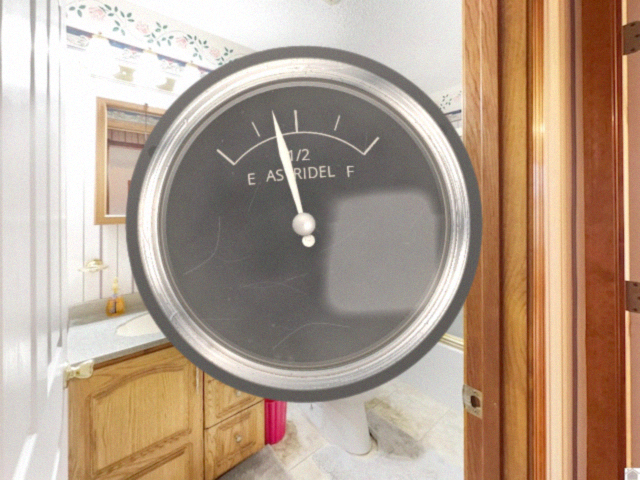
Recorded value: **0.375**
